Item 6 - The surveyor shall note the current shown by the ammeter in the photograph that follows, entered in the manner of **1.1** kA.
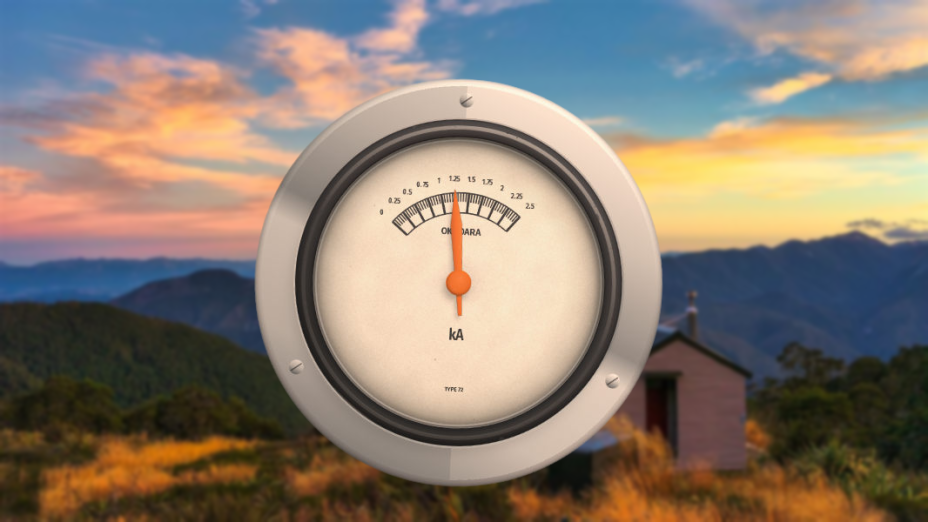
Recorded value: **1.25** kA
